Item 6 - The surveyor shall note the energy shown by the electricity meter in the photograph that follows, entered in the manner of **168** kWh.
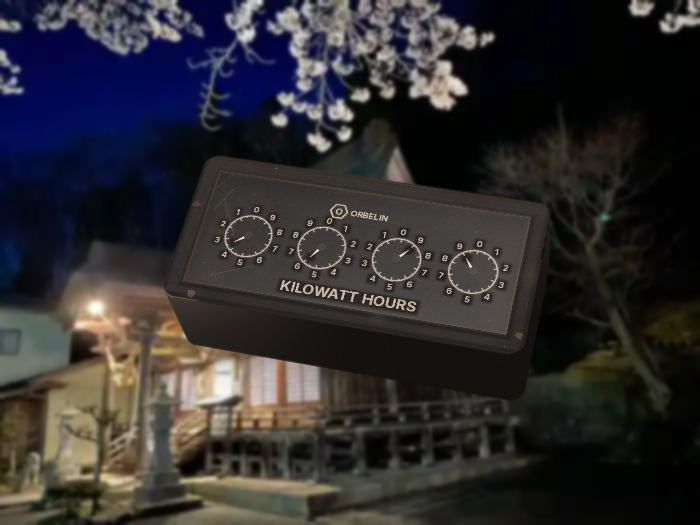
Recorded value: **3589** kWh
